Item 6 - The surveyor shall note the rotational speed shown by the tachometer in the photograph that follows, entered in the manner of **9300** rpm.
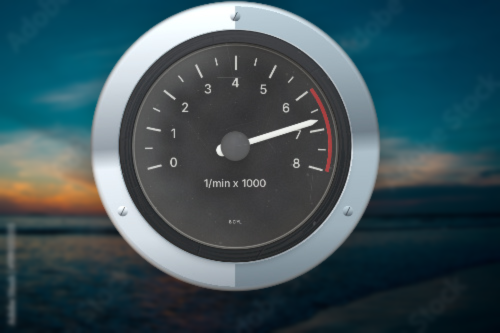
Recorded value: **6750** rpm
